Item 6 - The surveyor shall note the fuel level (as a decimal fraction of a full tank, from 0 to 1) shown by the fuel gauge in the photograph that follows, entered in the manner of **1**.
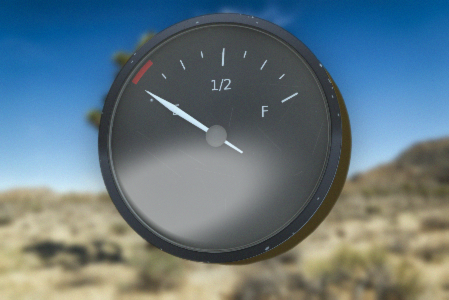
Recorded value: **0**
